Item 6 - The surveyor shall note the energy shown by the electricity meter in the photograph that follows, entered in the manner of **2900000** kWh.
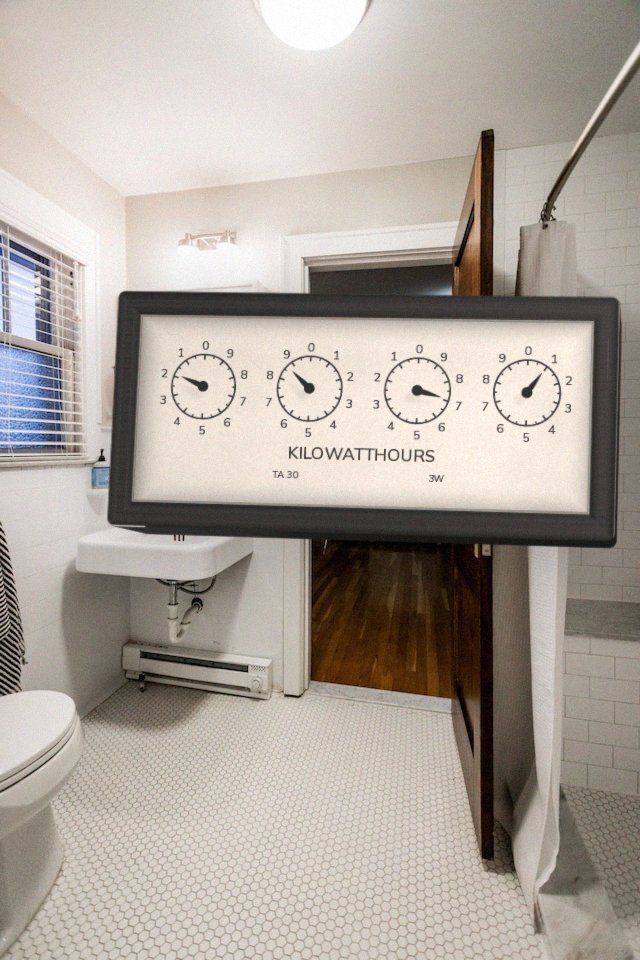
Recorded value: **1871** kWh
